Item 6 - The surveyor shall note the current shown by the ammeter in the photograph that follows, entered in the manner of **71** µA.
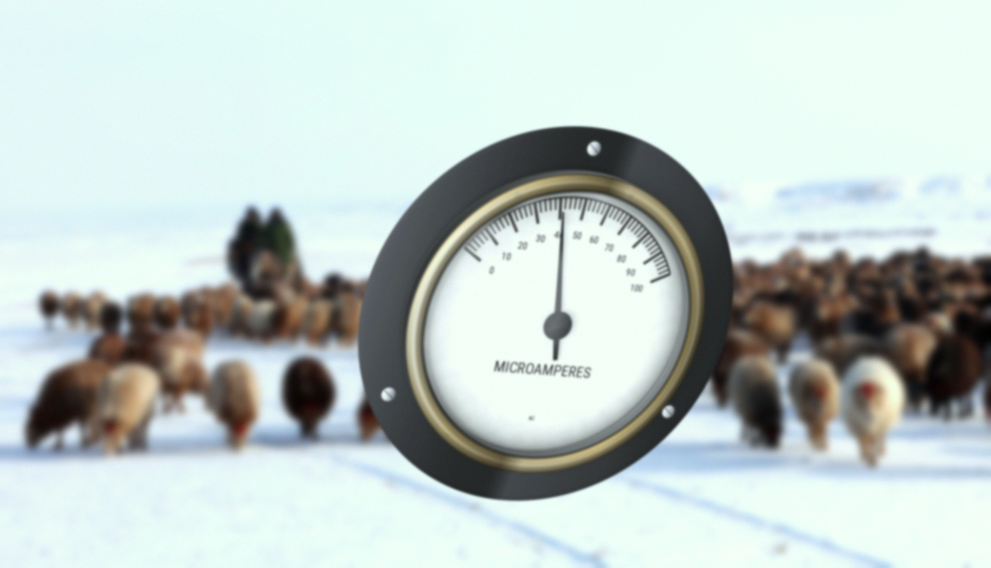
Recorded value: **40** µA
